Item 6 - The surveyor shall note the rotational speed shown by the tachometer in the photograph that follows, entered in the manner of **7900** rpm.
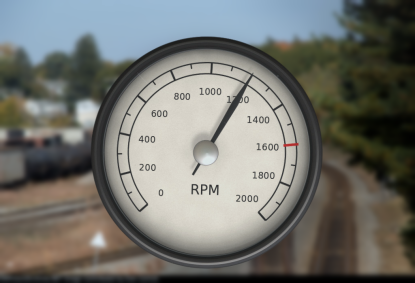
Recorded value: **1200** rpm
